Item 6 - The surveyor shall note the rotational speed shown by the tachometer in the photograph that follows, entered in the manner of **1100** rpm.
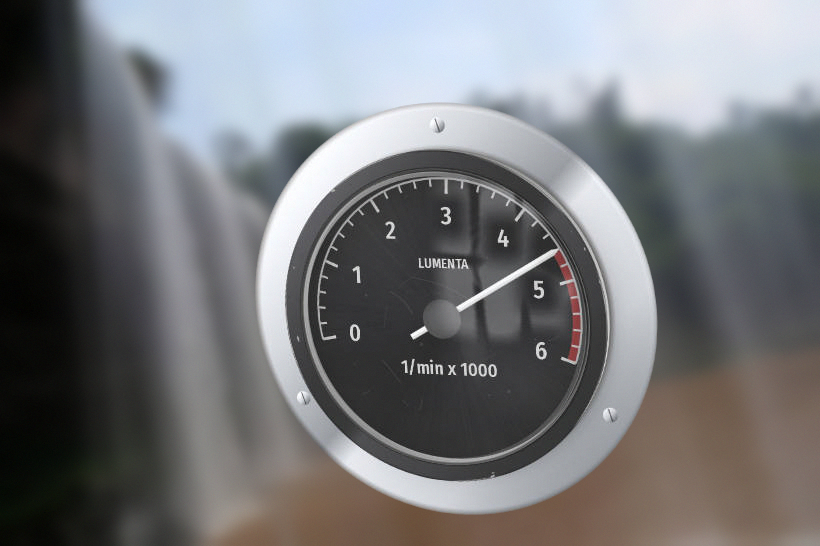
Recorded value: **4600** rpm
